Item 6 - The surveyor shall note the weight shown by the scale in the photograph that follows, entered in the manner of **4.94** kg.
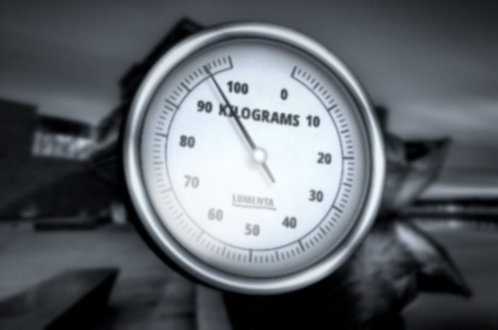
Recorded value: **95** kg
